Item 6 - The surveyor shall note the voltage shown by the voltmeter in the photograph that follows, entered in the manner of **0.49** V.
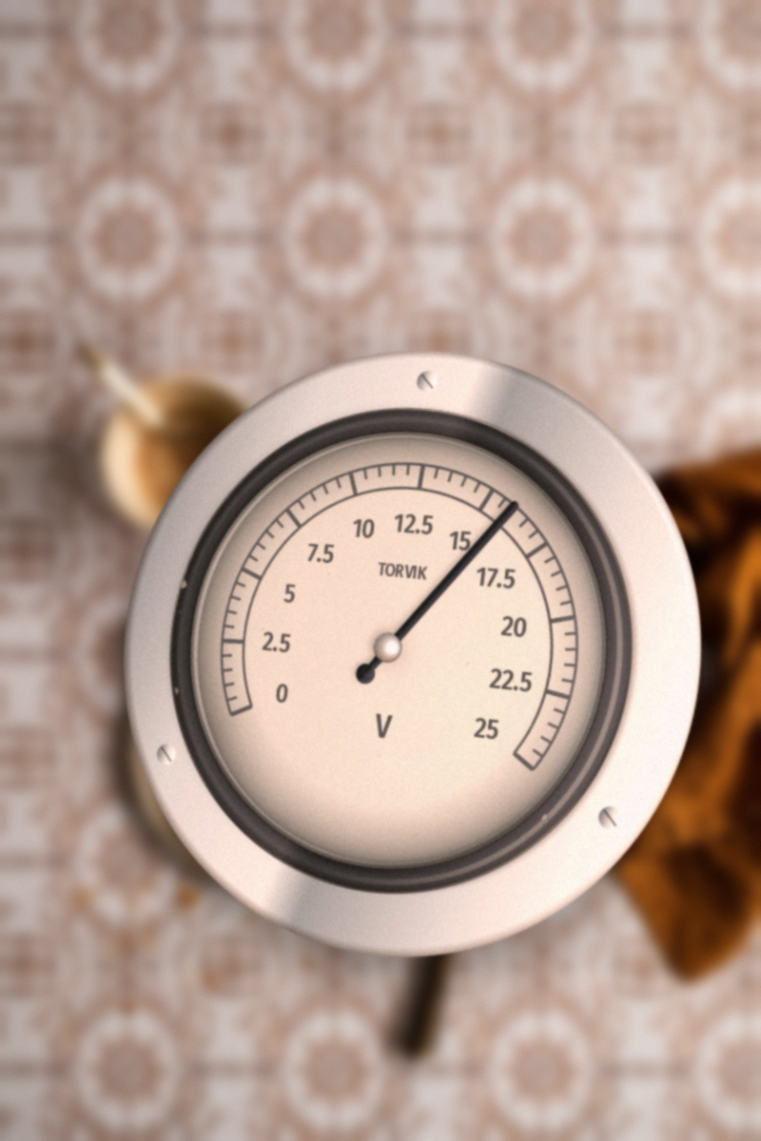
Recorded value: **16** V
